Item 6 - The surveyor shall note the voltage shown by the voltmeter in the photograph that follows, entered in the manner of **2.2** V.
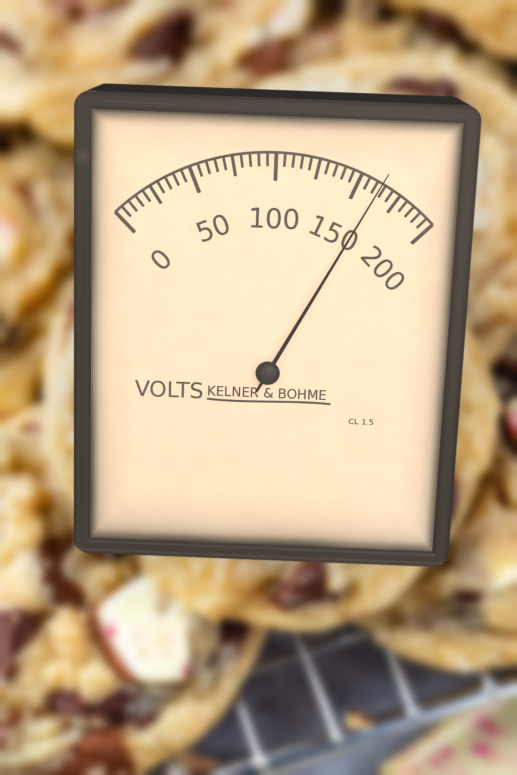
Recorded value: **162.5** V
